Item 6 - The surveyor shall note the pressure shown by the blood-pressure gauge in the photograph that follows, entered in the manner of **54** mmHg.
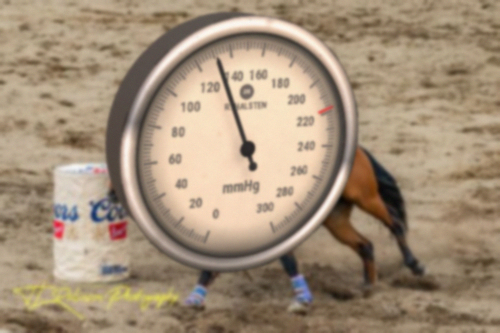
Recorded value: **130** mmHg
